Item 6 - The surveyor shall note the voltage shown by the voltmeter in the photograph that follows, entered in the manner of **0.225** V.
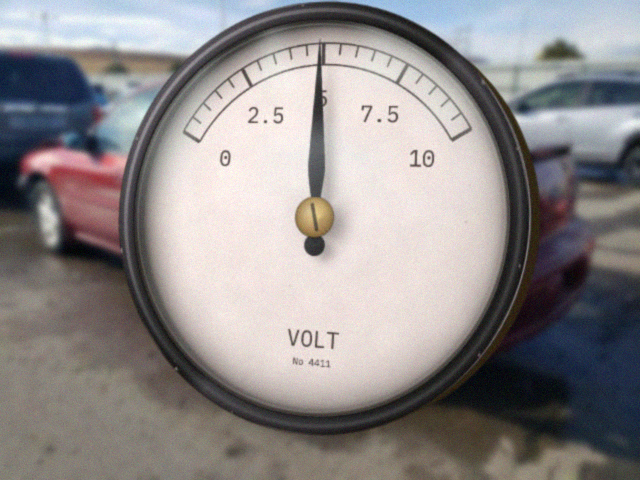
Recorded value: **5** V
